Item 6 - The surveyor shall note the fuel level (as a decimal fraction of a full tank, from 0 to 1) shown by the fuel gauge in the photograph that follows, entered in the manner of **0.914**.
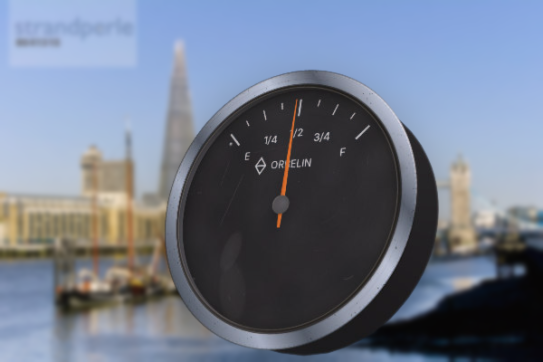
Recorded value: **0.5**
